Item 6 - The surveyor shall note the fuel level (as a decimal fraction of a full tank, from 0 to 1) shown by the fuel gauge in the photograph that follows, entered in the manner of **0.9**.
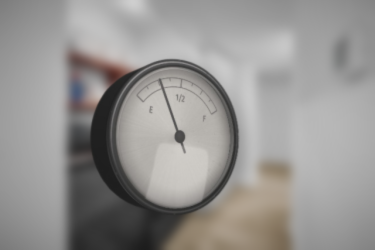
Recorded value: **0.25**
